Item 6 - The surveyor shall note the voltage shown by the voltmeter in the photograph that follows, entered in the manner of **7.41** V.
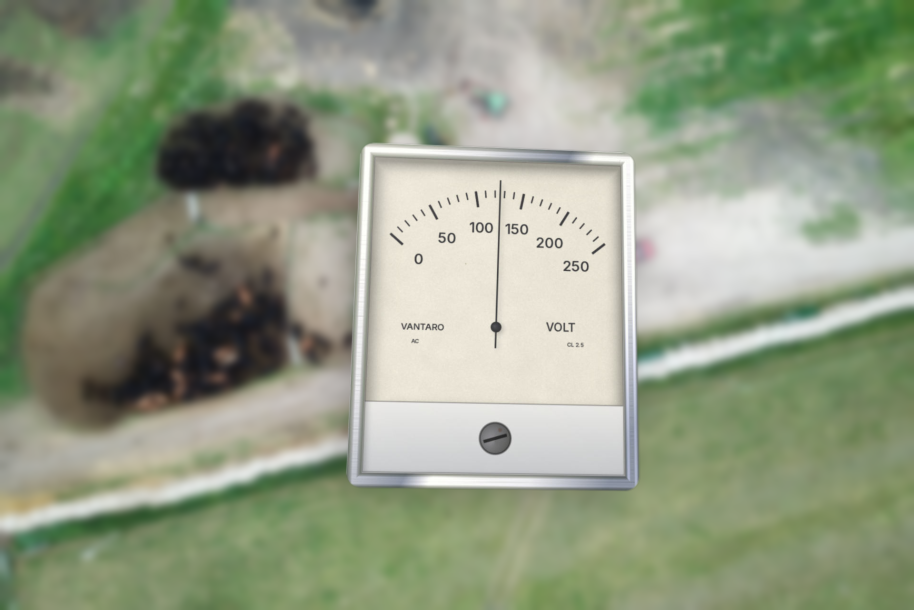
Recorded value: **125** V
